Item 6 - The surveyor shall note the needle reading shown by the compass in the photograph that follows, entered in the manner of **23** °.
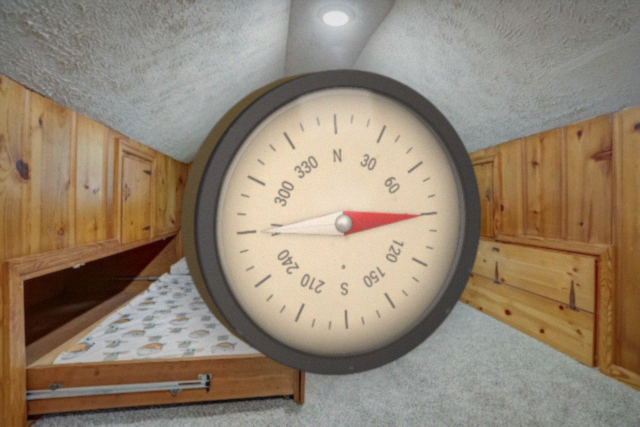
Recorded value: **90** °
